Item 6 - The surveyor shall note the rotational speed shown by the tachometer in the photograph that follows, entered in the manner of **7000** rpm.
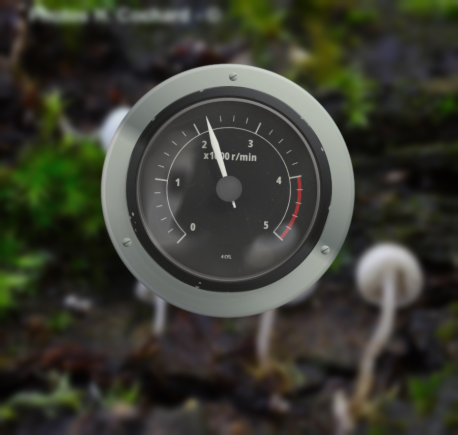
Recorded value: **2200** rpm
